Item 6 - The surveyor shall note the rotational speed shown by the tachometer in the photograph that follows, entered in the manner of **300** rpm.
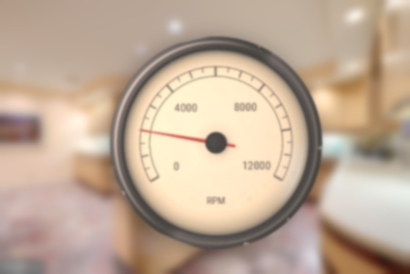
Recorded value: **2000** rpm
